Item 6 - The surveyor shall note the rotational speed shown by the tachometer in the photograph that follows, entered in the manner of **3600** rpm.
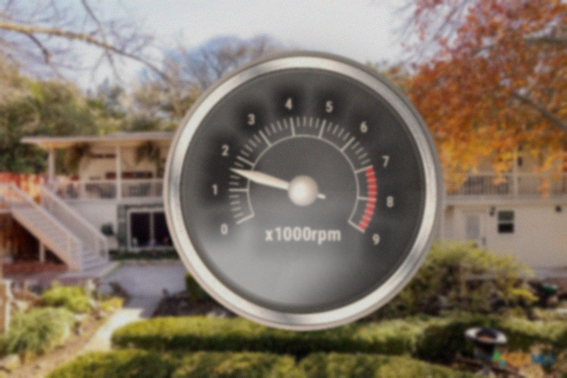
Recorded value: **1600** rpm
